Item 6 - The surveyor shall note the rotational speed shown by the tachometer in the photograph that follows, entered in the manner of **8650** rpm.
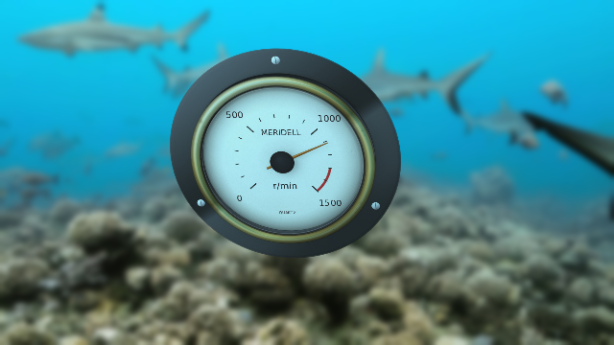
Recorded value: **1100** rpm
